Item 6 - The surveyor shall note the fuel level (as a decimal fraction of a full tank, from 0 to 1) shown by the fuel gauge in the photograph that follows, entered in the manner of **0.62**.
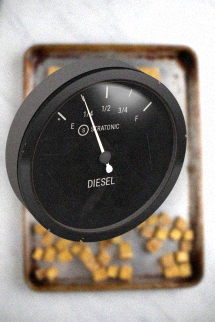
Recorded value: **0.25**
